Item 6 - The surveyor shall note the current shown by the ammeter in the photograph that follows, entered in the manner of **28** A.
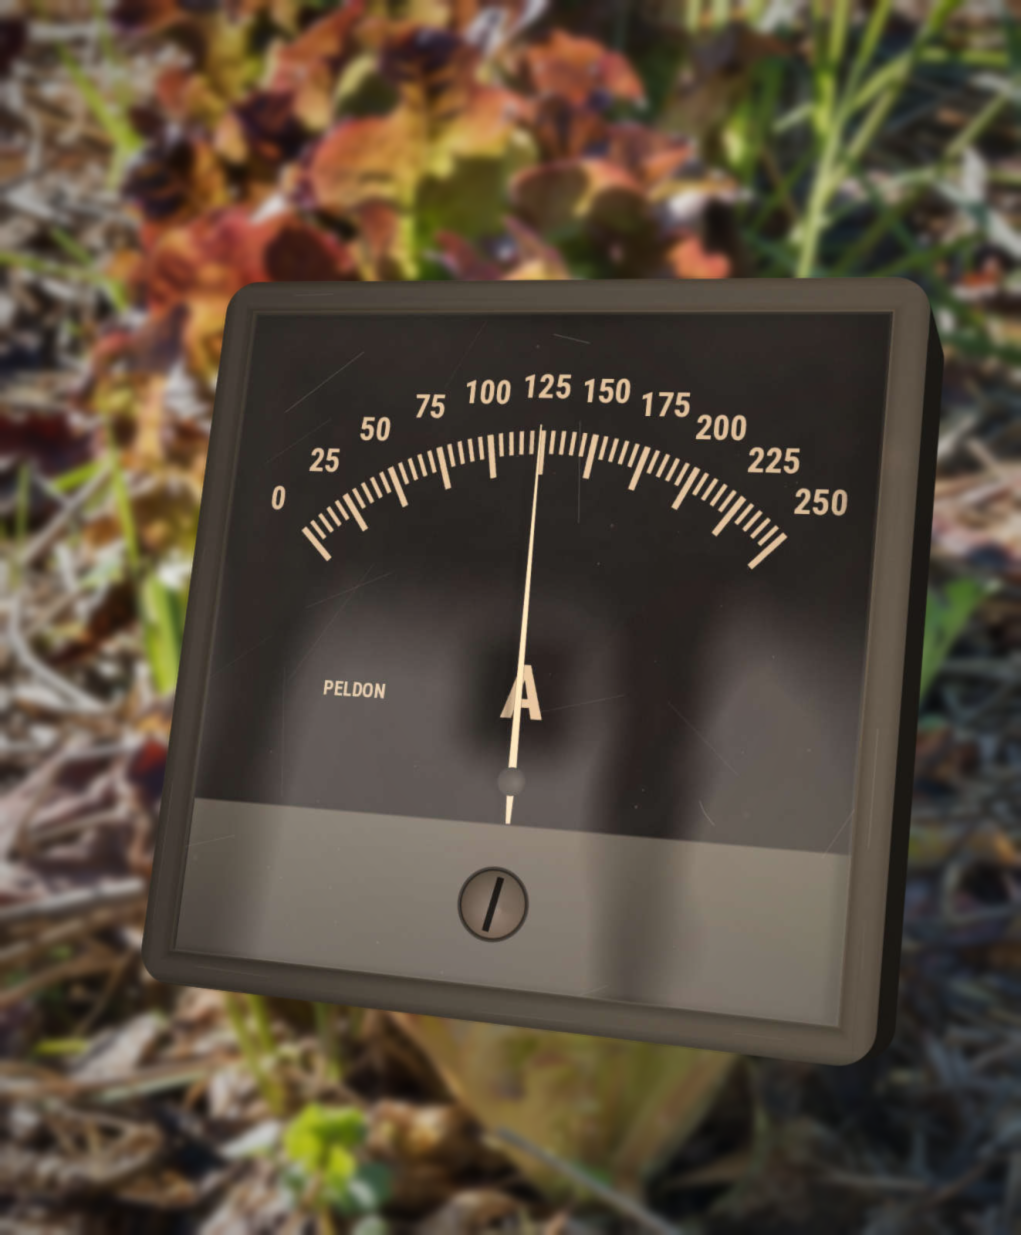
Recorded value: **125** A
